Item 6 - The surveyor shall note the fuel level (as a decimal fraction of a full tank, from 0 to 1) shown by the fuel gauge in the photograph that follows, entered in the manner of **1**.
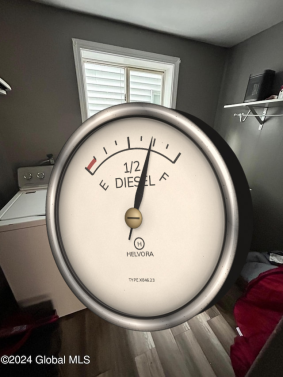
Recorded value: **0.75**
